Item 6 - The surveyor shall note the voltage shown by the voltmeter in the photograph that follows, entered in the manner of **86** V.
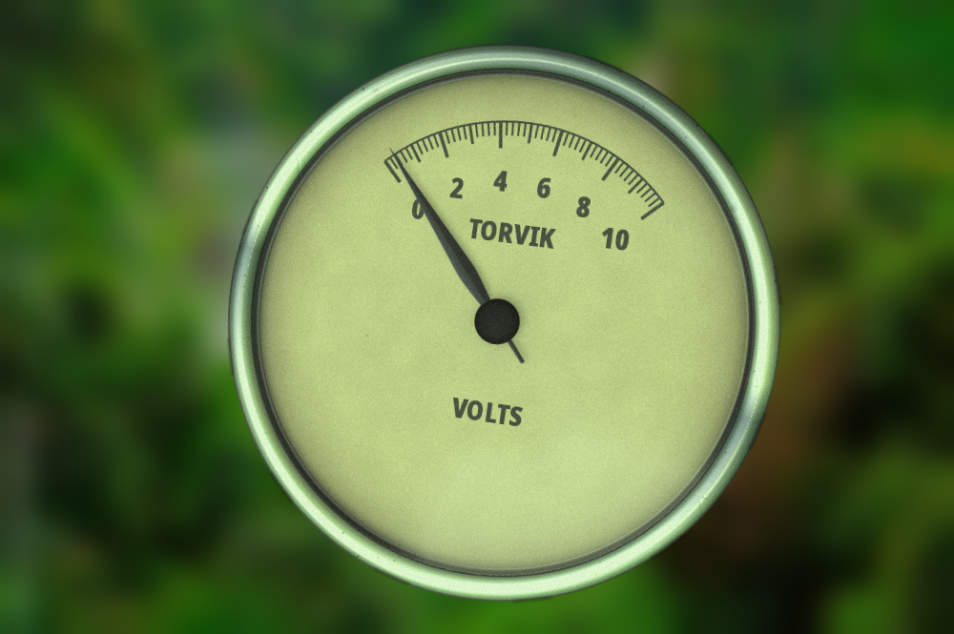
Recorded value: **0.4** V
